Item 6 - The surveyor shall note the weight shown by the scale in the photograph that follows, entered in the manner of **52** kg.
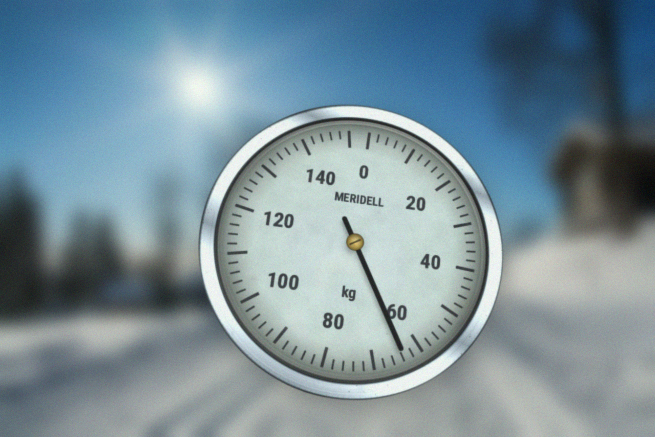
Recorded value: **64** kg
